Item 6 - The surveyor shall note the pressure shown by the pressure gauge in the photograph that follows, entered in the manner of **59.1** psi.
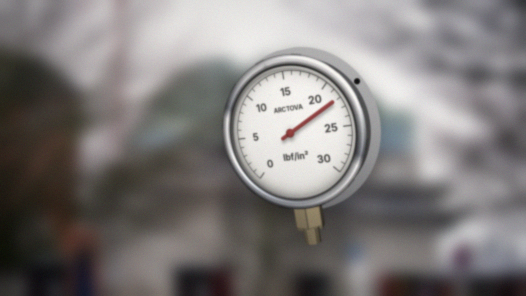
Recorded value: **22** psi
